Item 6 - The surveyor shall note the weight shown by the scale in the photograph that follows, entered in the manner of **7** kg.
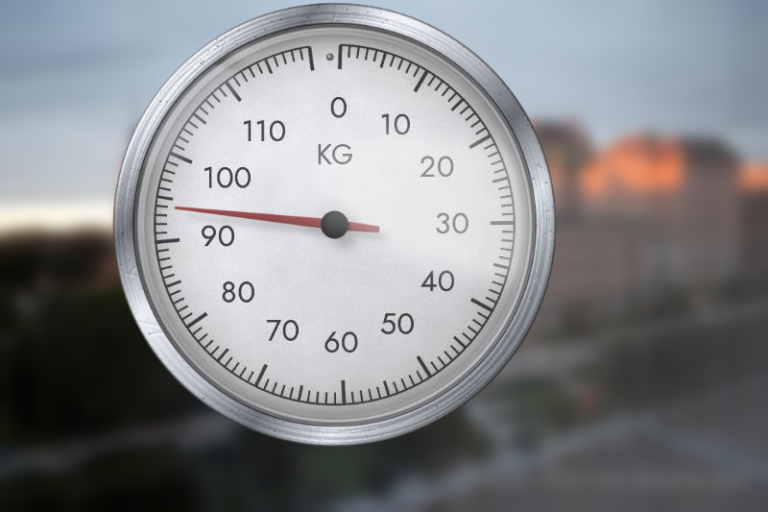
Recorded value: **94** kg
